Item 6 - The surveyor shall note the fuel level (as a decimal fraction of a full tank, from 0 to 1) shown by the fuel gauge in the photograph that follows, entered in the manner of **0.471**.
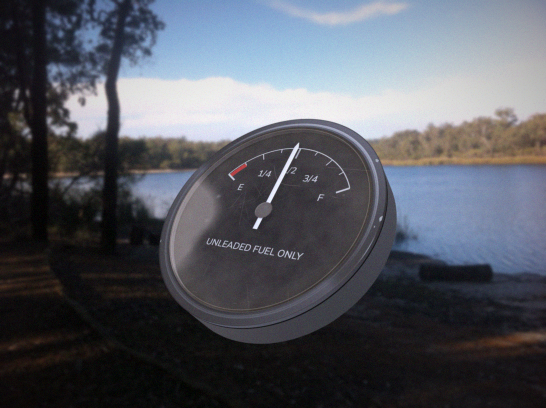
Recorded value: **0.5**
